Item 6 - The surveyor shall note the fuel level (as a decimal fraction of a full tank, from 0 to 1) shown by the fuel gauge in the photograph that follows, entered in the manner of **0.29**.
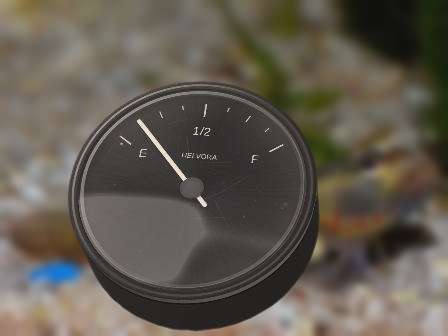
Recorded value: **0.125**
